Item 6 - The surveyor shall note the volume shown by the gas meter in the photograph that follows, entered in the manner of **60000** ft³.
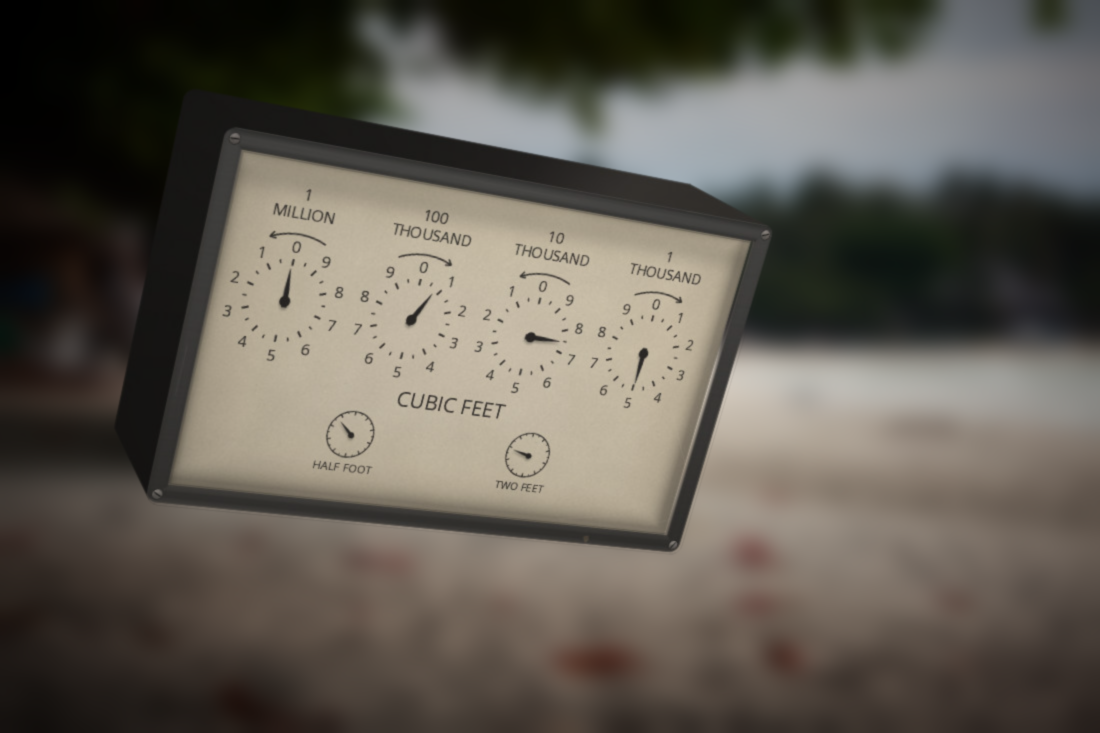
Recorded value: **7500** ft³
